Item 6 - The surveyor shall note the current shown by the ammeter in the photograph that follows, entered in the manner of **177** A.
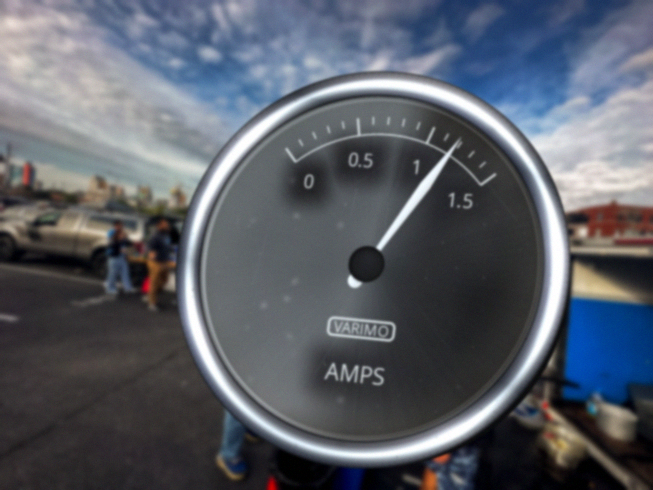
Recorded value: **1.2** A
